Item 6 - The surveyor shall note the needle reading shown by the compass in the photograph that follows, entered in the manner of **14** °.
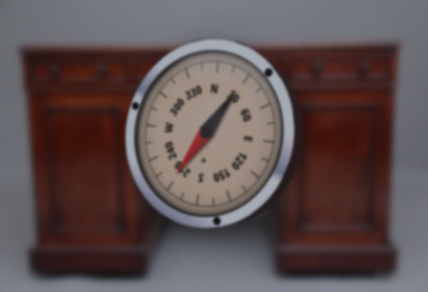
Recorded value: **210** °
